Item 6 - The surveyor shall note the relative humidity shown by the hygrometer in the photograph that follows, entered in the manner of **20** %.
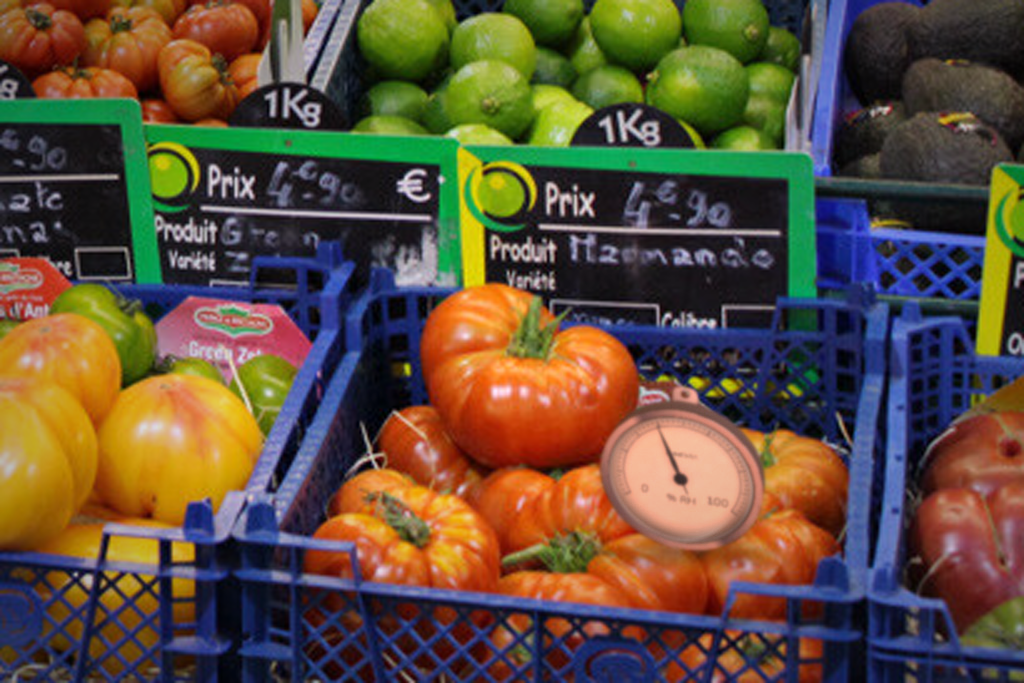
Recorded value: **40** %
